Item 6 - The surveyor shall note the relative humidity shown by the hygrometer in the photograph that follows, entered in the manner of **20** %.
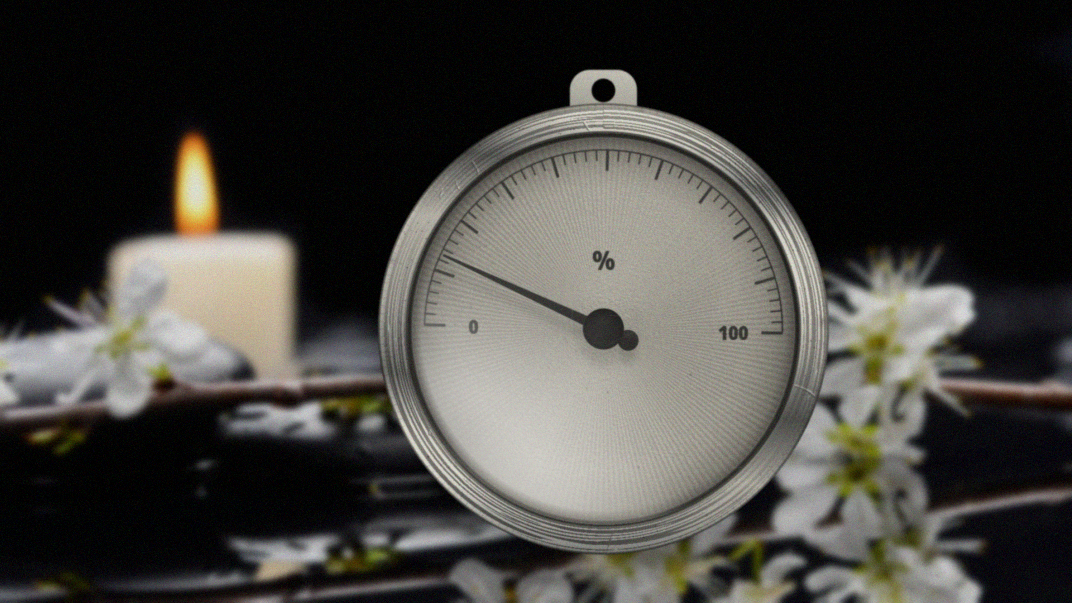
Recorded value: **13** %
